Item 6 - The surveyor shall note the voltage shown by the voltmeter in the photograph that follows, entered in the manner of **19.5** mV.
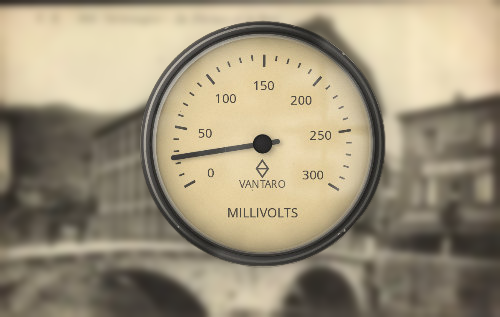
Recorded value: **25** mV
